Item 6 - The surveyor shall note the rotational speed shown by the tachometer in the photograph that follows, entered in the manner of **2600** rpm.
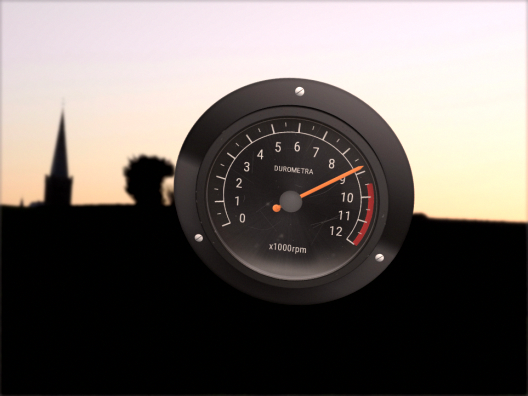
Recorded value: **8750** rpm
